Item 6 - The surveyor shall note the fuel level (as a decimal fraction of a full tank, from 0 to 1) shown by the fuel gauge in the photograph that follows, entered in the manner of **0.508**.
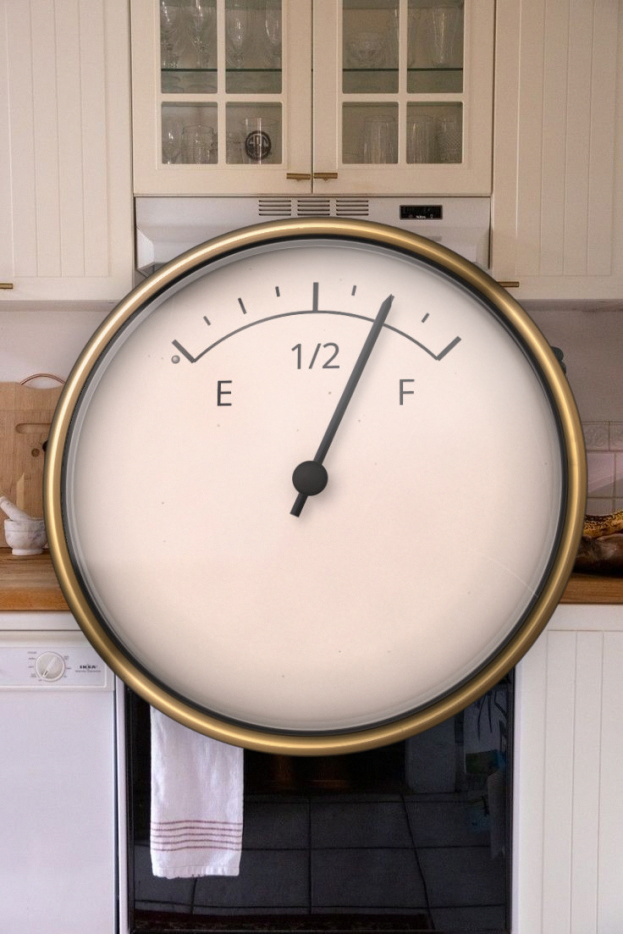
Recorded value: **0.75**
